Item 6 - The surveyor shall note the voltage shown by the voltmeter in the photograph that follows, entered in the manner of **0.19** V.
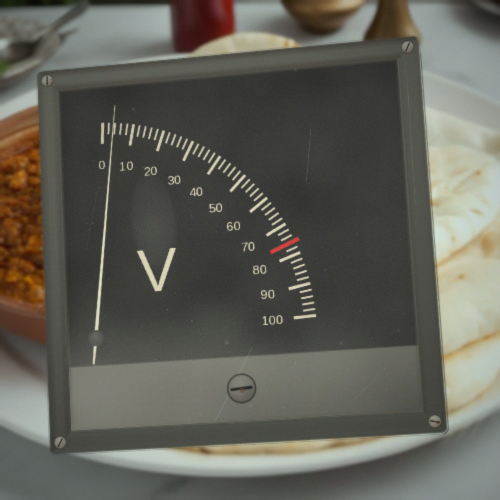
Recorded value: **4** V
